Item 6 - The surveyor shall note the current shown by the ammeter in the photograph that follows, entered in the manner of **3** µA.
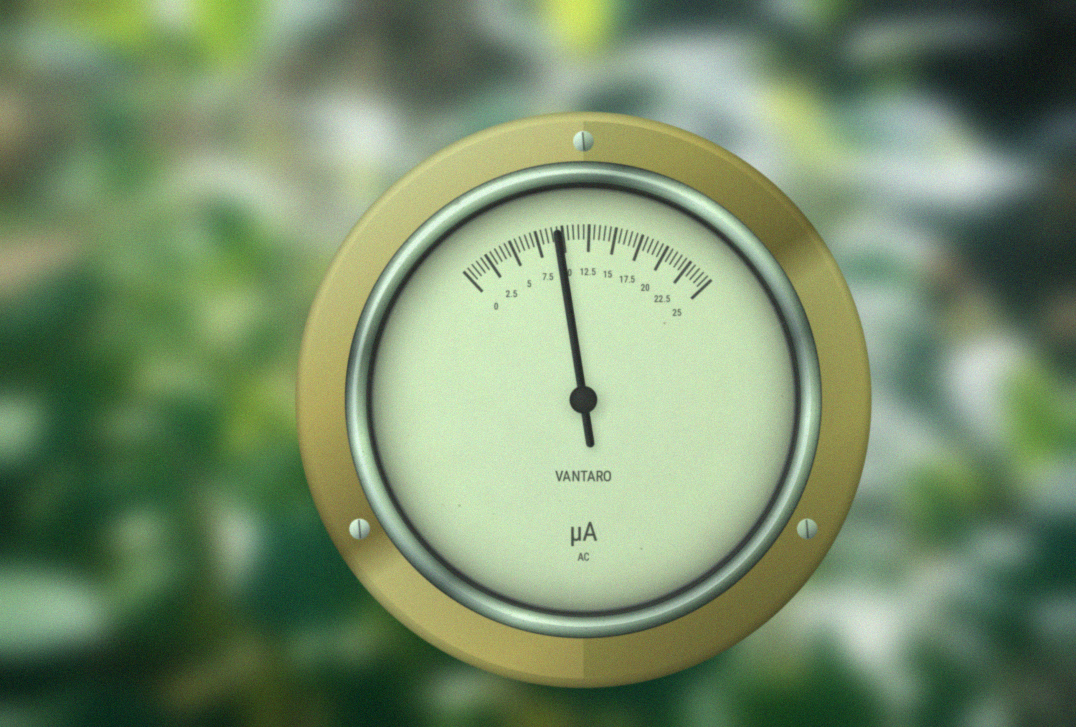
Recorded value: **9.5** µA
